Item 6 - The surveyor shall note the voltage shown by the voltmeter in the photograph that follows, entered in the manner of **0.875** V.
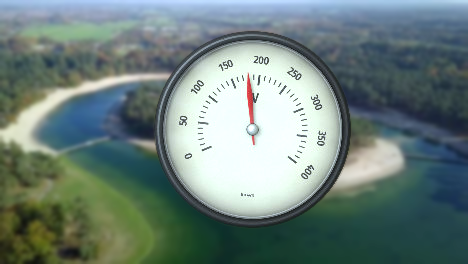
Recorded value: **180** V
